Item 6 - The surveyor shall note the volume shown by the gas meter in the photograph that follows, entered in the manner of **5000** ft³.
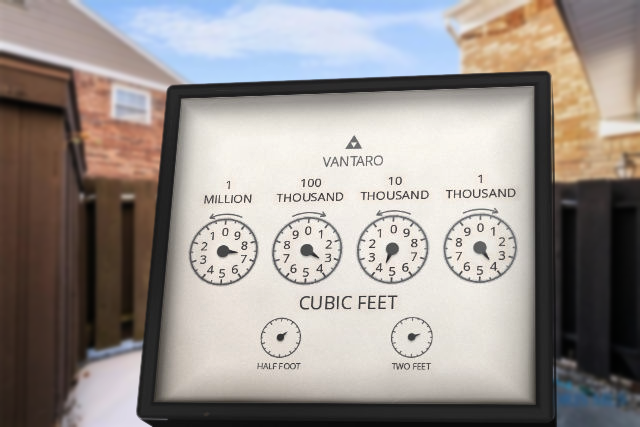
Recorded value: **734400** ft³
